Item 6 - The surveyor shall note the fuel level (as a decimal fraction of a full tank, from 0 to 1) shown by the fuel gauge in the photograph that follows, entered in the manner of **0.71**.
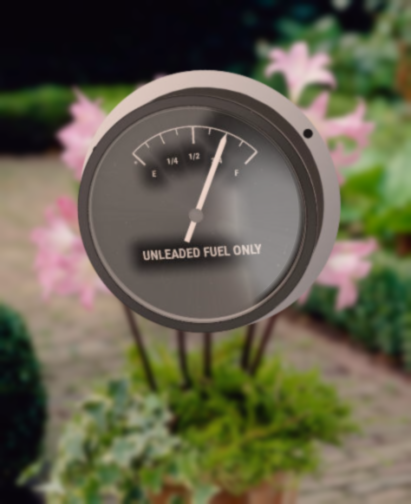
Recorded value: **0.75**
